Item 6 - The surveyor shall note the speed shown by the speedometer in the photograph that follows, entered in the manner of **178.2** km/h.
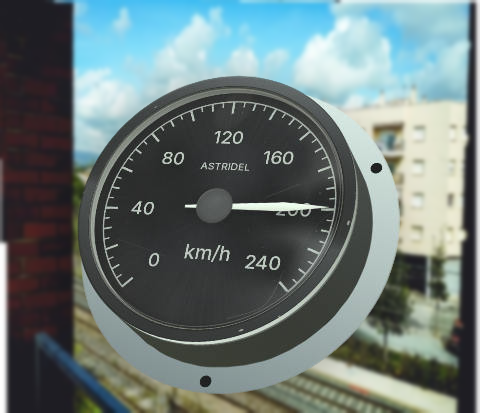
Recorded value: **200** km/h
